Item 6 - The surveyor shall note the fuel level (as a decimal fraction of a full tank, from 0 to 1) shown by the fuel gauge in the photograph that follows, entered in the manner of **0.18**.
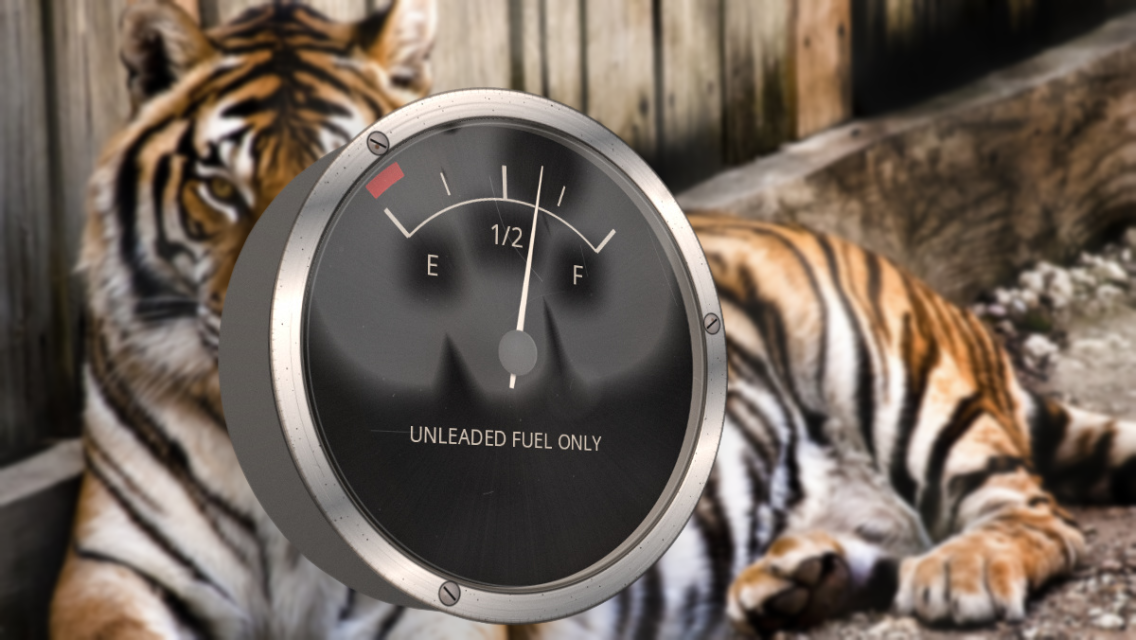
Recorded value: **0.625**
